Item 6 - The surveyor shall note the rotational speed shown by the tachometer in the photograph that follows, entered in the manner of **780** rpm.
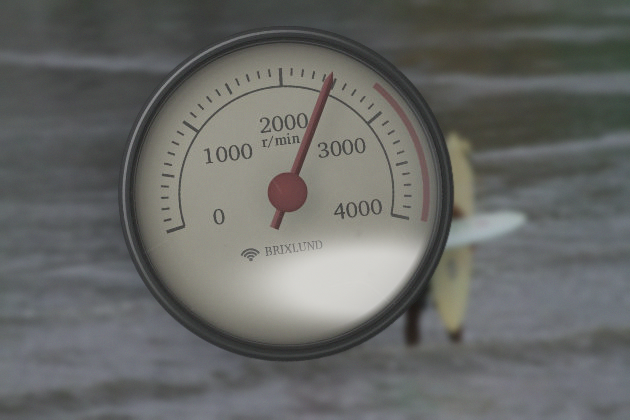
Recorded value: **2450** rpm
